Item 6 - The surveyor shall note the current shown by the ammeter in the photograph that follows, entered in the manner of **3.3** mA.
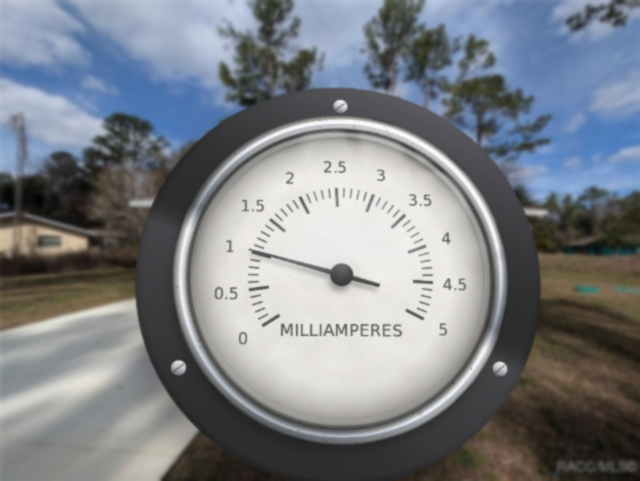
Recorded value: **1** mA
